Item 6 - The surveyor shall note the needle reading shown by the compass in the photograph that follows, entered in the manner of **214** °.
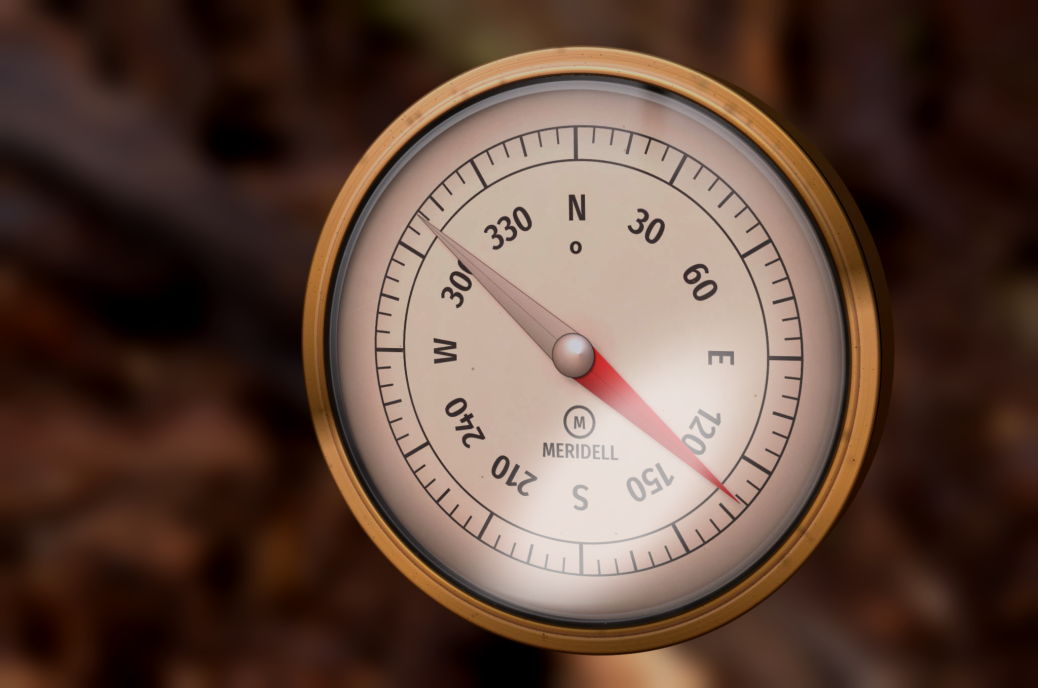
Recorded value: **130** °
